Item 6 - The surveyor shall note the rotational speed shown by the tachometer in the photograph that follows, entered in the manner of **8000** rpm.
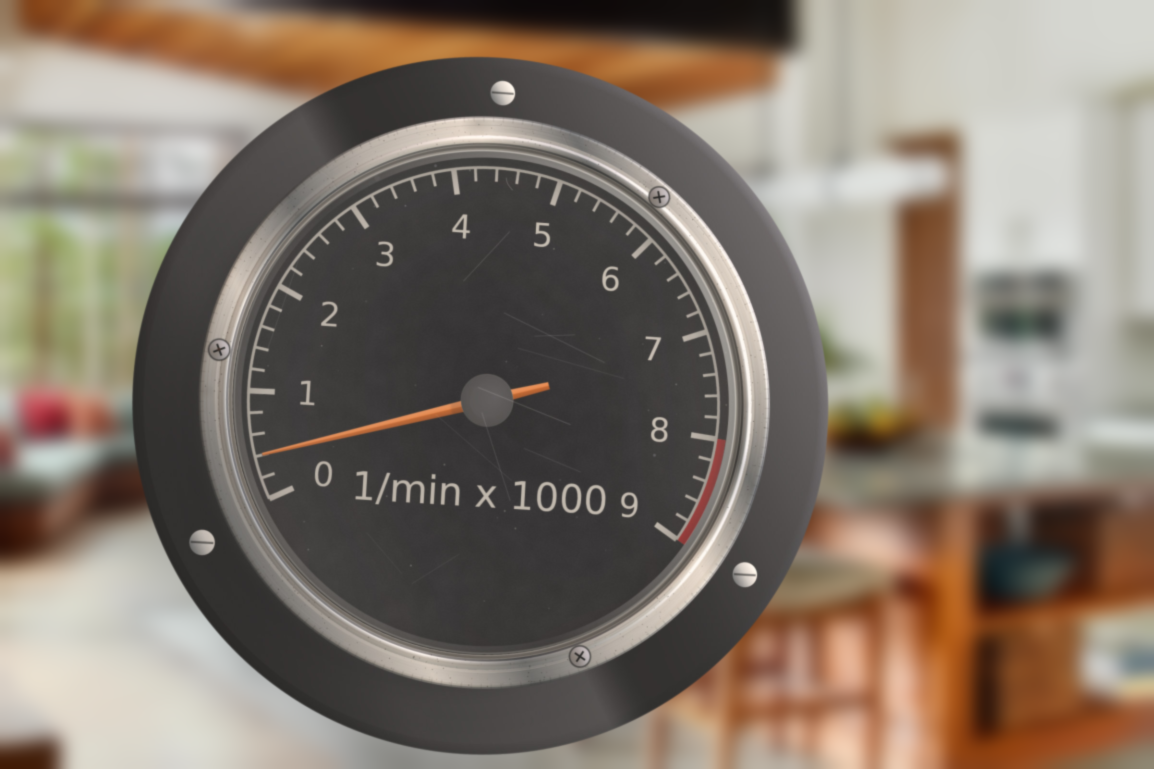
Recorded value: **400** rpm
